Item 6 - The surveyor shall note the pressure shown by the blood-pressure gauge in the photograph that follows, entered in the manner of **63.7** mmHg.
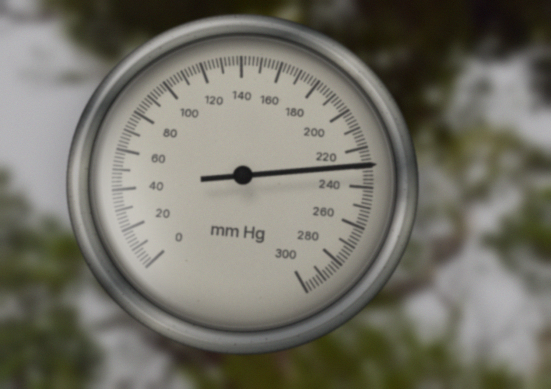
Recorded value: **230** mmHg
